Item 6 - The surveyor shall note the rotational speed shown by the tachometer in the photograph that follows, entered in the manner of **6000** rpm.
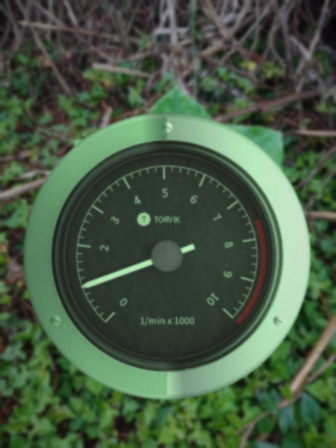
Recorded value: **1000** rpm
